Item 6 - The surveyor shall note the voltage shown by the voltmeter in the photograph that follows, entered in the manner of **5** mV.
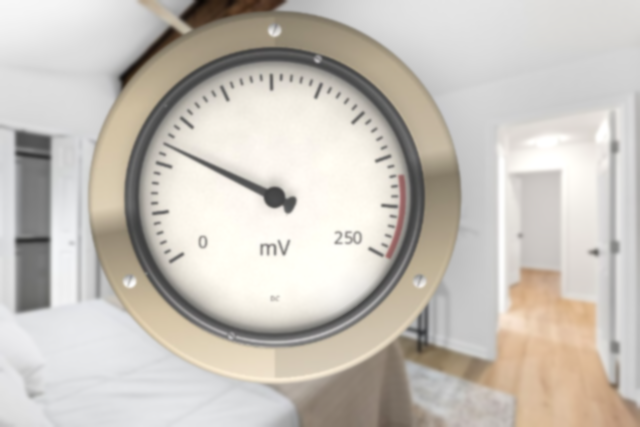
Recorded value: **60** mV
